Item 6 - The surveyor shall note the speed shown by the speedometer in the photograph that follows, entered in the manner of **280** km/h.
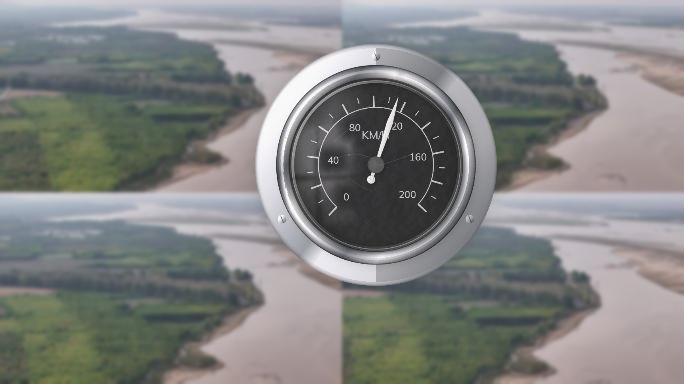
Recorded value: **115** km/h
